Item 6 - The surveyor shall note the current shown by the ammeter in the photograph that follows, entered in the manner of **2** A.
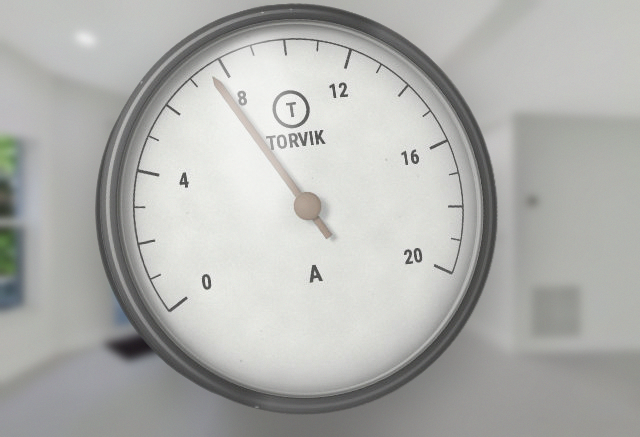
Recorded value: **7.5** A
